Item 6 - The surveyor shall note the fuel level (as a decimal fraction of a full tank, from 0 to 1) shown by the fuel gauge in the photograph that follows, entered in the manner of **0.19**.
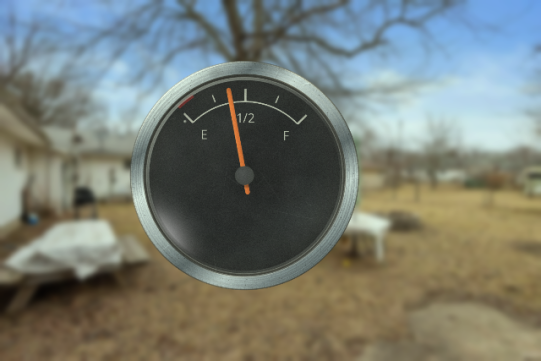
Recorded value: **0.375**
